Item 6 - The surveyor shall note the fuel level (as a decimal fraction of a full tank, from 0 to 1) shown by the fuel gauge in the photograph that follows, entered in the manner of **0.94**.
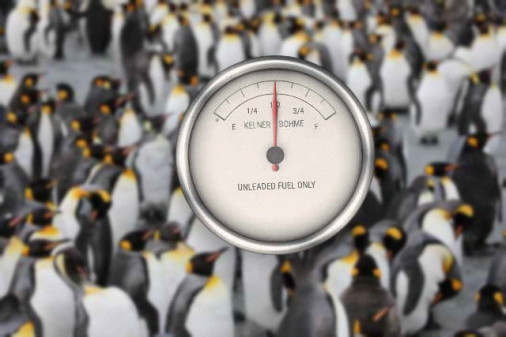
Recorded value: **0.5**
